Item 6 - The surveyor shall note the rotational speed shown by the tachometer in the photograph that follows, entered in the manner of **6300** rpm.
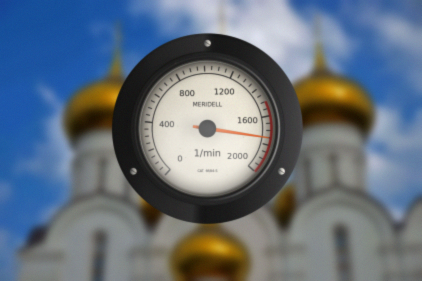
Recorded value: **1750** rpm
